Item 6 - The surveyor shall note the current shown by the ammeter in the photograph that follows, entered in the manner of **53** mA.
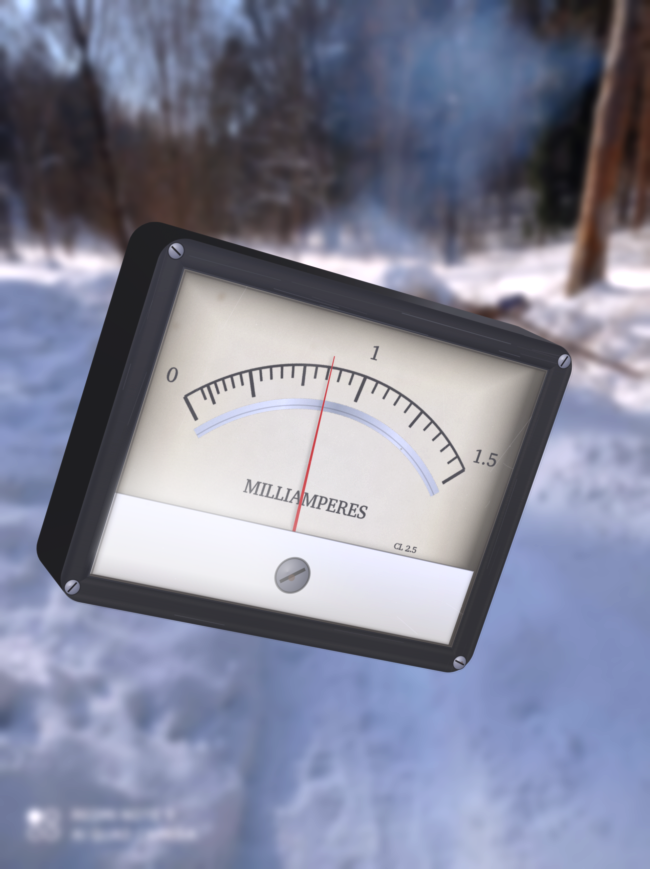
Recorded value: **0.85** mA
